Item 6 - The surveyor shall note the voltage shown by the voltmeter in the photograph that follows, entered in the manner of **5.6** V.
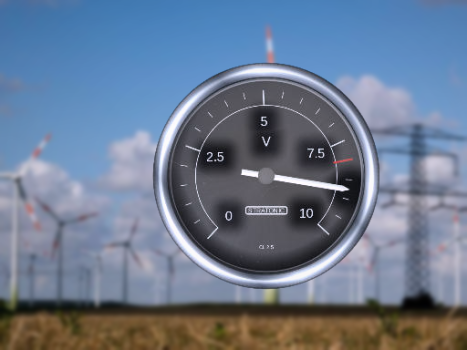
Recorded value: **8.75** V
